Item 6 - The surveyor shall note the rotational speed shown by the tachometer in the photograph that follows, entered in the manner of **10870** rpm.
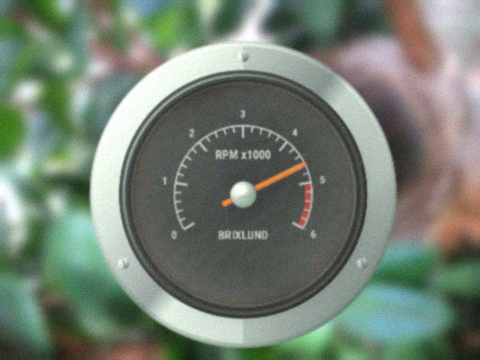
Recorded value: **4600** rpm
